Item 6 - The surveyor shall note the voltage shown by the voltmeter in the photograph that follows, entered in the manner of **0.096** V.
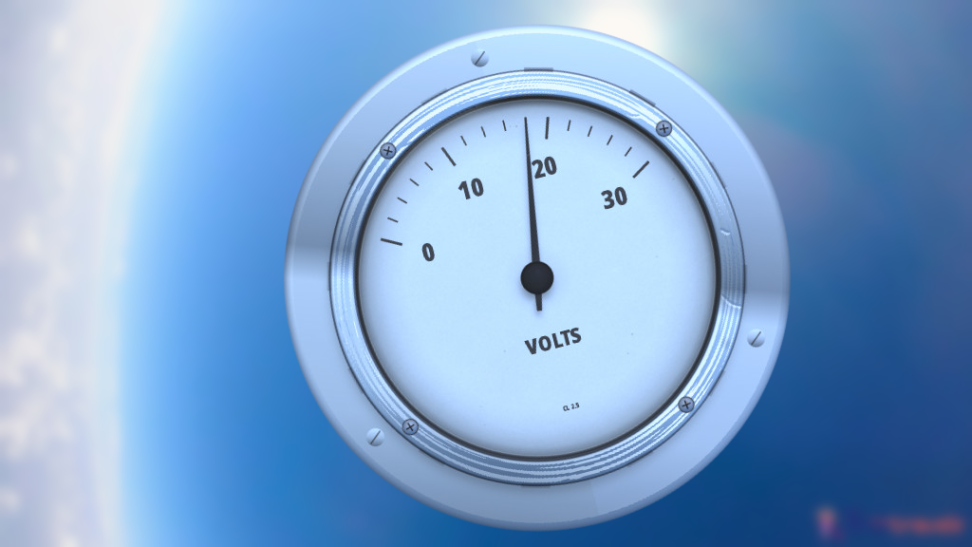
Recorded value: **18** V
